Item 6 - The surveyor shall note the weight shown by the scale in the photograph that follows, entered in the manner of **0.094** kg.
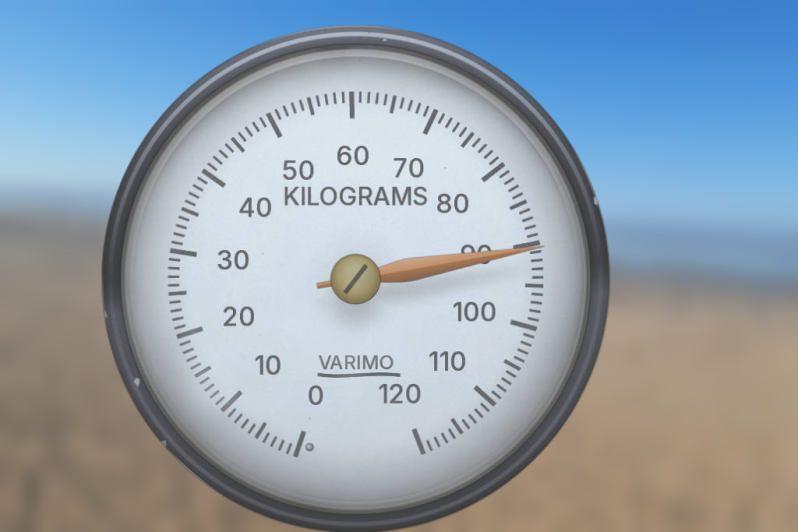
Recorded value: **90.5** kg
